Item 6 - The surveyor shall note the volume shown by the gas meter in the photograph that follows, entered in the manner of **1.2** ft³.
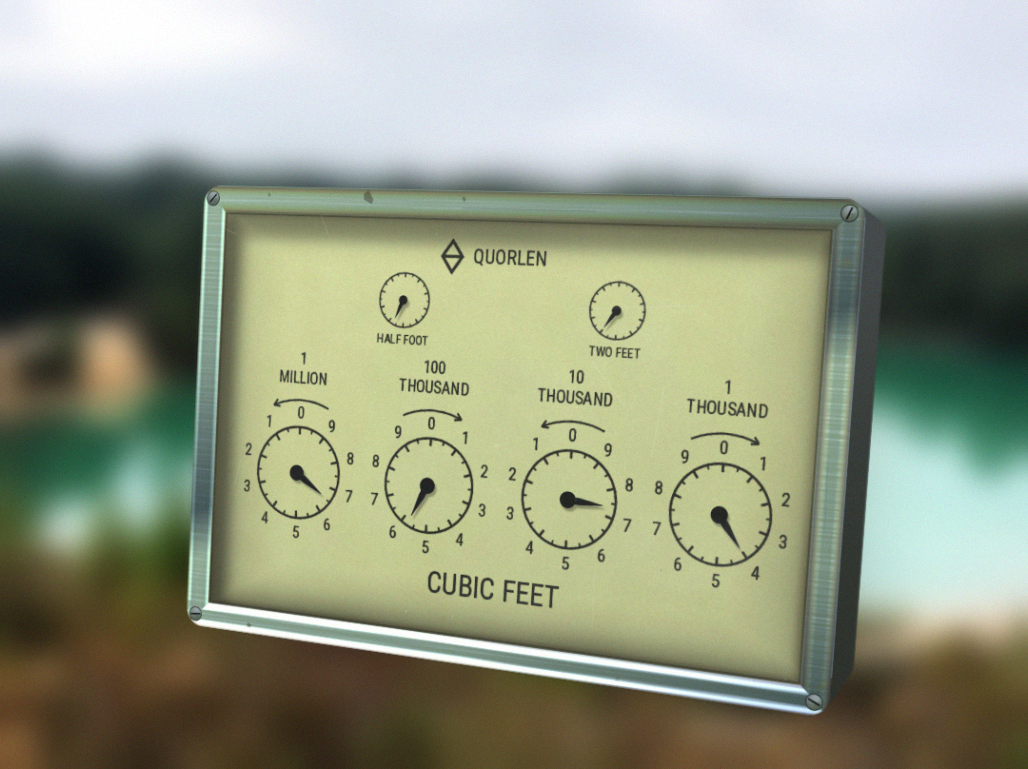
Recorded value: **657400** ft³
